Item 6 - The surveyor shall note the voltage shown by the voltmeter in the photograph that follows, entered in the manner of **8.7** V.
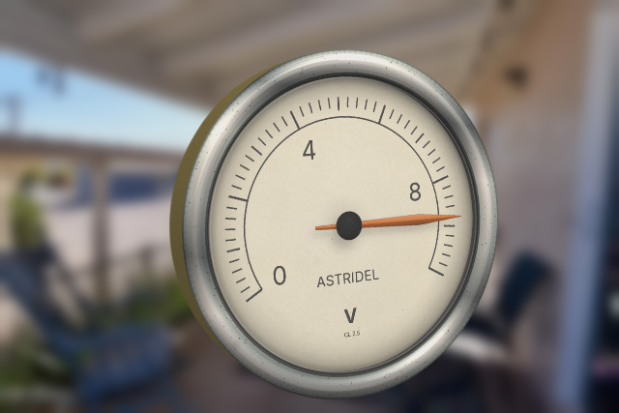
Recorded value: **8.8** V
